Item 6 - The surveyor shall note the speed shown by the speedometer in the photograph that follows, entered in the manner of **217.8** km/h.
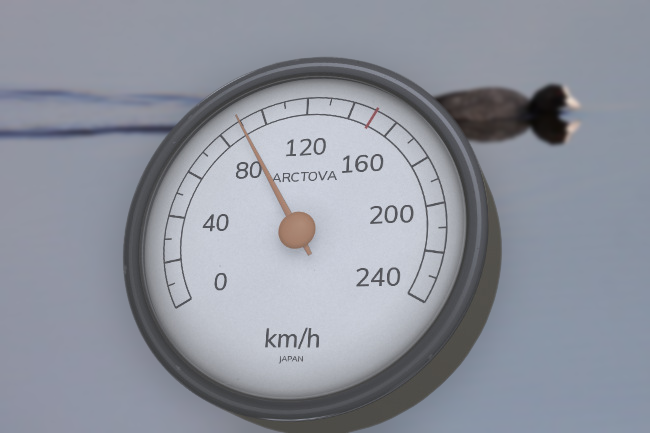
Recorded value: **90** km/h
